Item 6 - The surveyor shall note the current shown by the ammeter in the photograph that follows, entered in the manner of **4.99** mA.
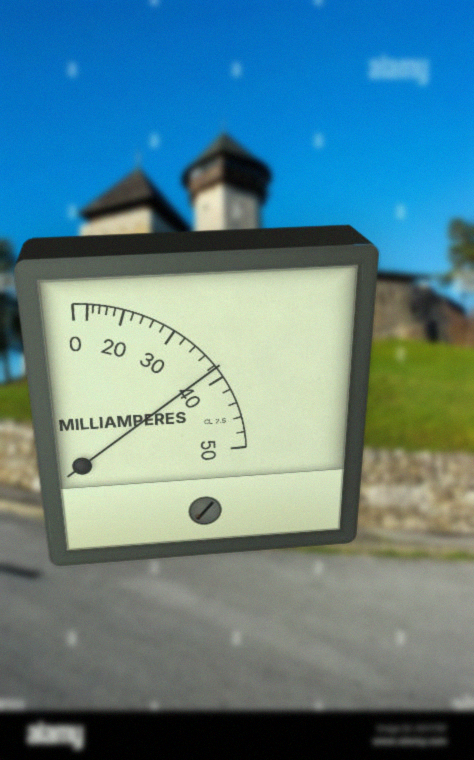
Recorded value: **38** mA
